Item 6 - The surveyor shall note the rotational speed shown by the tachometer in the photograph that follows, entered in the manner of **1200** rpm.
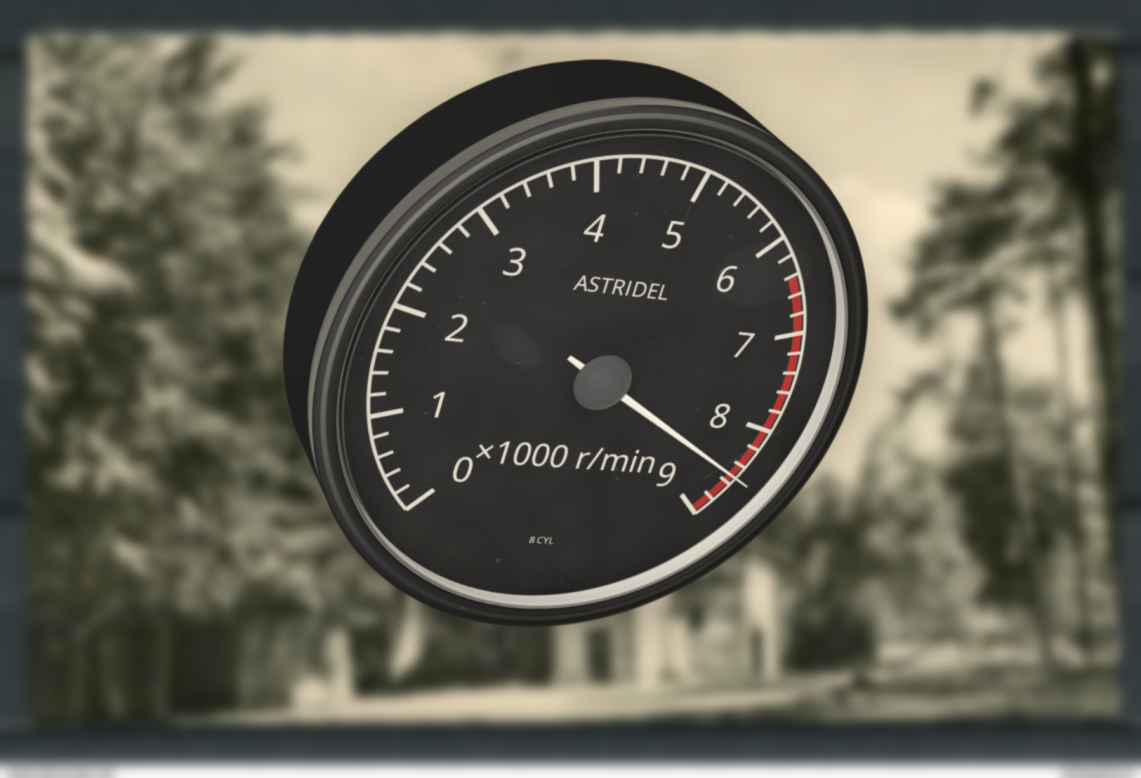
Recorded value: **8500** rpm
